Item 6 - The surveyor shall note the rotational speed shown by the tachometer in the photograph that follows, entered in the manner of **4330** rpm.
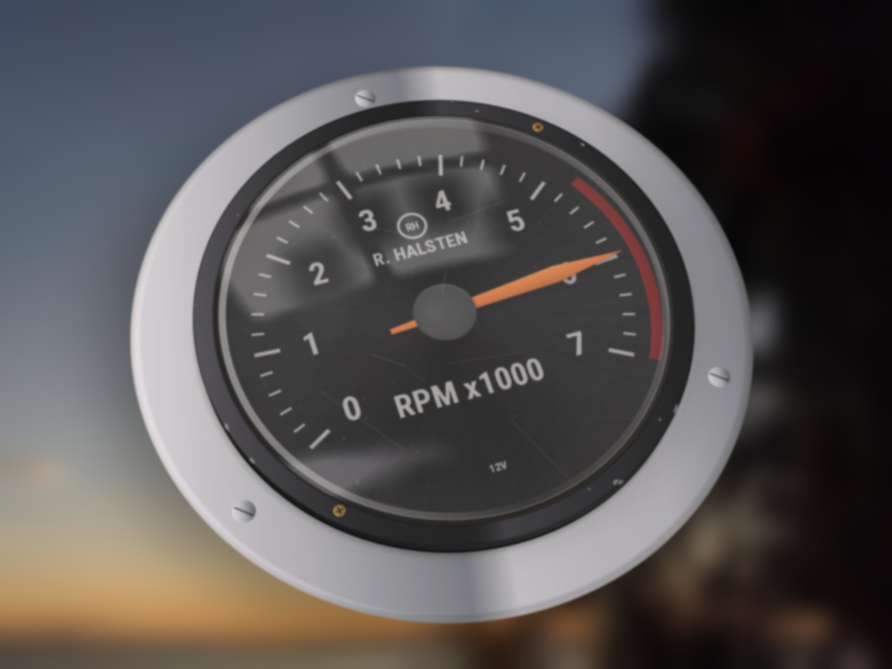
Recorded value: **6000** rpm
